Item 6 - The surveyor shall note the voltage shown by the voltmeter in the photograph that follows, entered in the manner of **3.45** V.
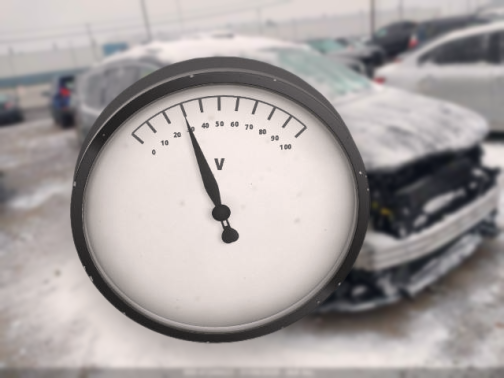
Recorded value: **30** V
